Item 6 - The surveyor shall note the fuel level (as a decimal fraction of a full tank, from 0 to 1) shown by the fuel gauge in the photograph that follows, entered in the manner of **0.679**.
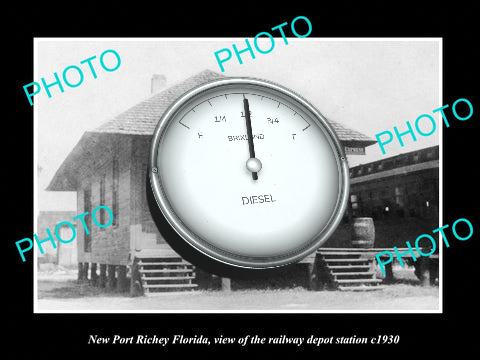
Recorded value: **0.5**
